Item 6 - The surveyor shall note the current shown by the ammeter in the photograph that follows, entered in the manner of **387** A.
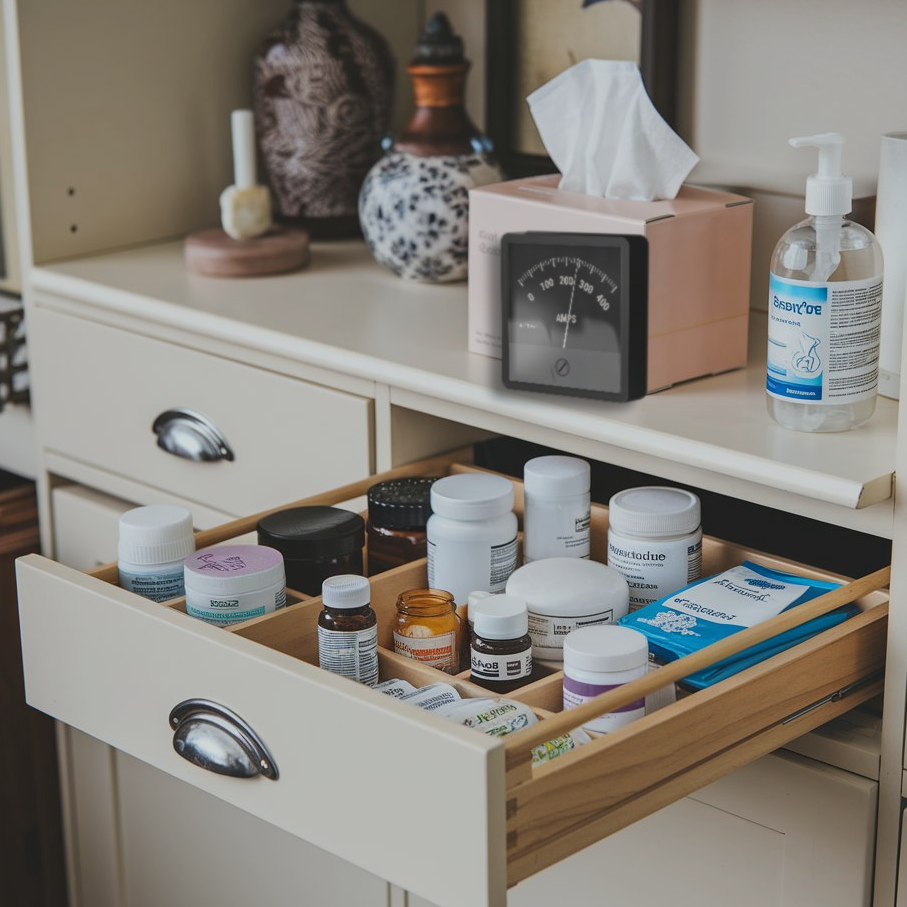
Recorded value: **250** A
